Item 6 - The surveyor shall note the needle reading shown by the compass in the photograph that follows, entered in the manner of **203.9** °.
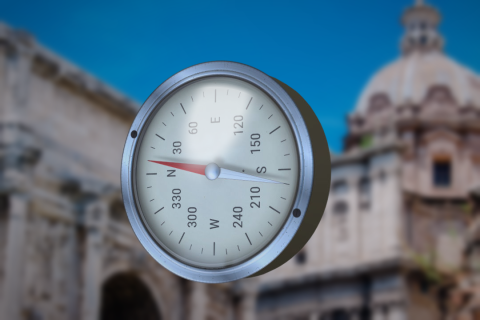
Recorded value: **10** °
